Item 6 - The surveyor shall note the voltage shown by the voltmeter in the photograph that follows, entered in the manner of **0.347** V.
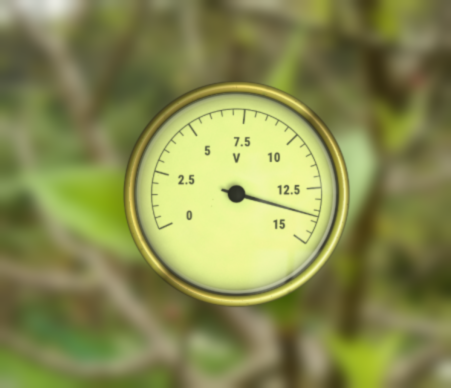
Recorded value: **13.75** V
